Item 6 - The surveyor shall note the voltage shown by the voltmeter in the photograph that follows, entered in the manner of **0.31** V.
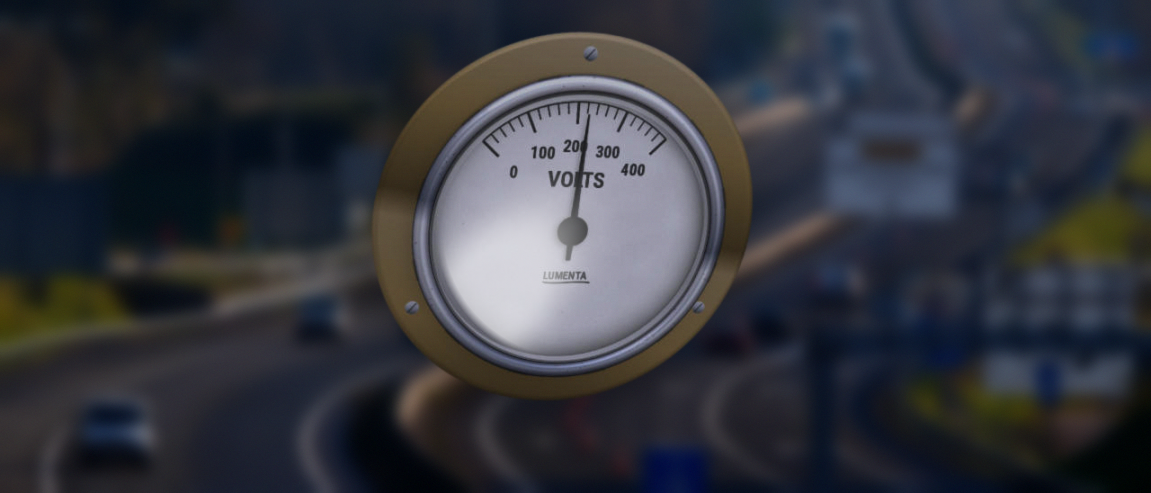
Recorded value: **220** V
